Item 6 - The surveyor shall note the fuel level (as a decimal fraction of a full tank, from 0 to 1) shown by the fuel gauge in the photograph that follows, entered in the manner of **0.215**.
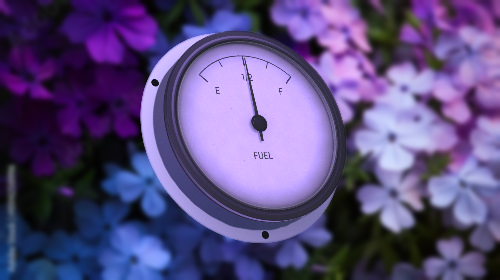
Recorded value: **0.5**
